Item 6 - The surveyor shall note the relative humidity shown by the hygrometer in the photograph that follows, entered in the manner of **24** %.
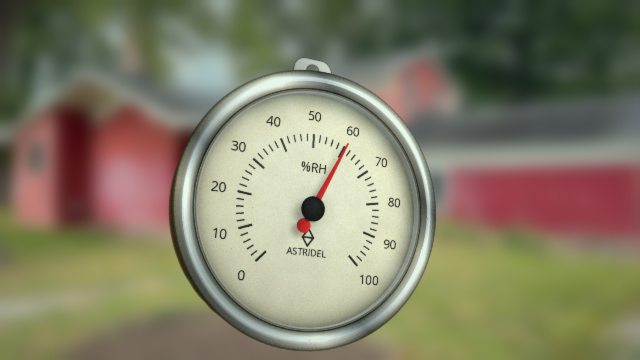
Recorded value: **60** %
